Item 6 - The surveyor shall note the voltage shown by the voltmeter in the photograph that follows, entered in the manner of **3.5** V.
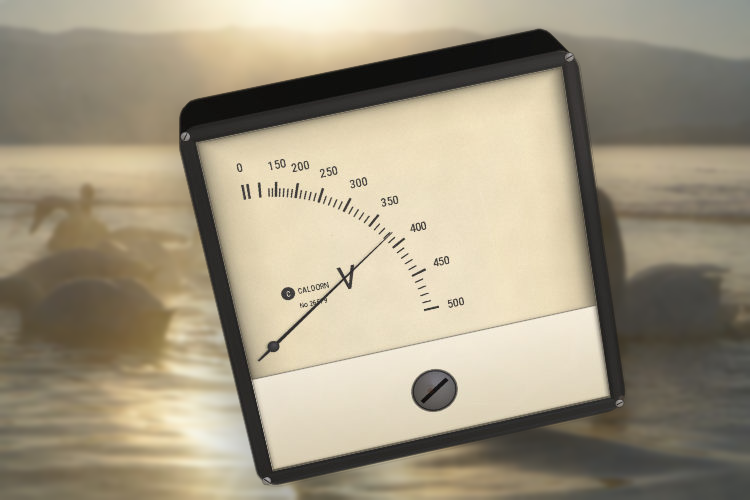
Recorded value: **380** V
